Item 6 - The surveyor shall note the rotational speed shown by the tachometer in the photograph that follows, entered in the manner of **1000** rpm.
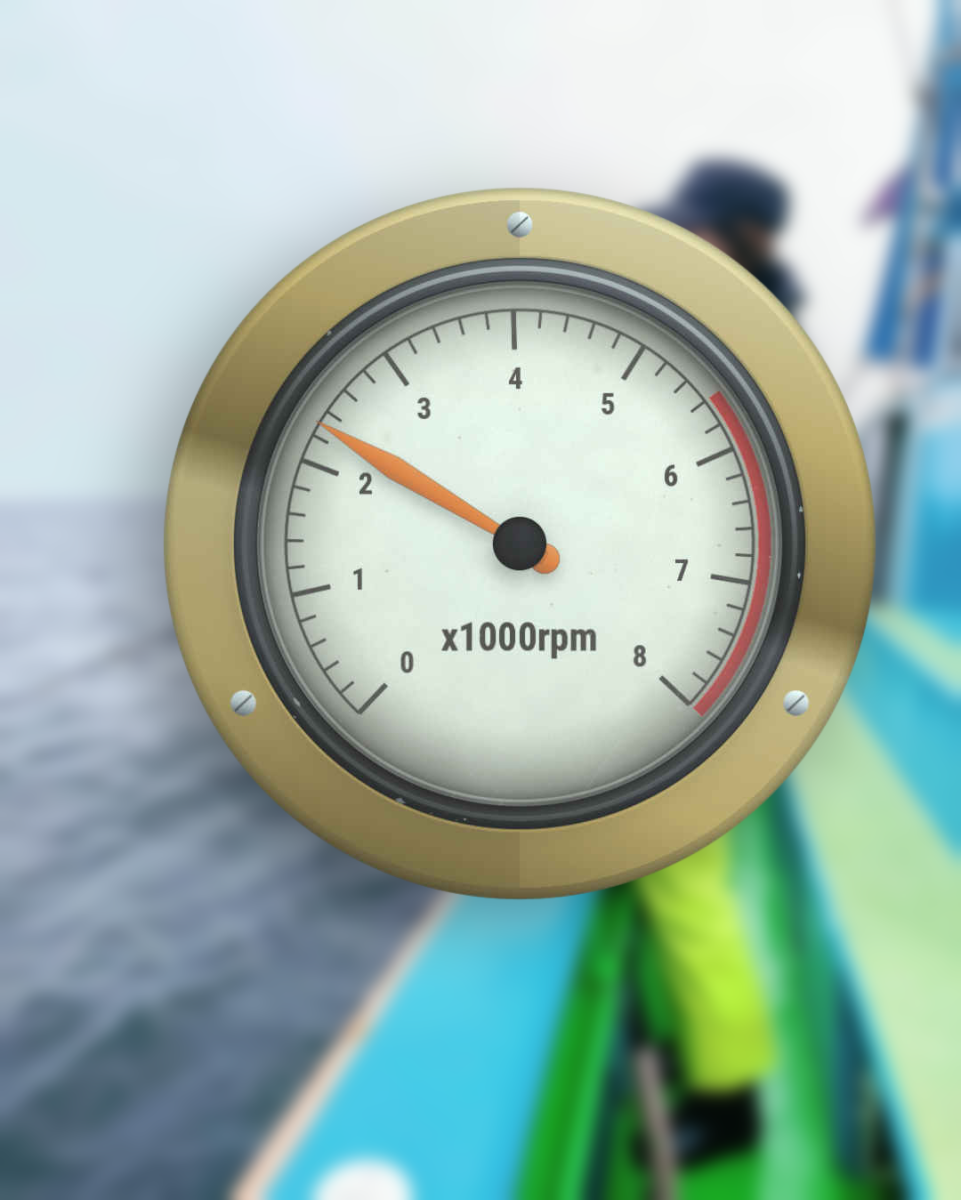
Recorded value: **2300** rpm
